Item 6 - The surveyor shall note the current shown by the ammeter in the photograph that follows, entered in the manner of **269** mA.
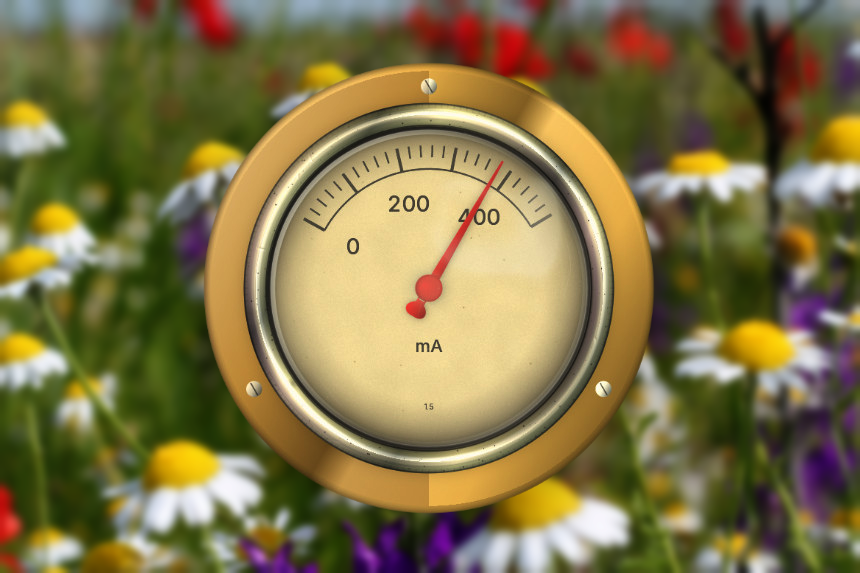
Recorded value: **380** mA
